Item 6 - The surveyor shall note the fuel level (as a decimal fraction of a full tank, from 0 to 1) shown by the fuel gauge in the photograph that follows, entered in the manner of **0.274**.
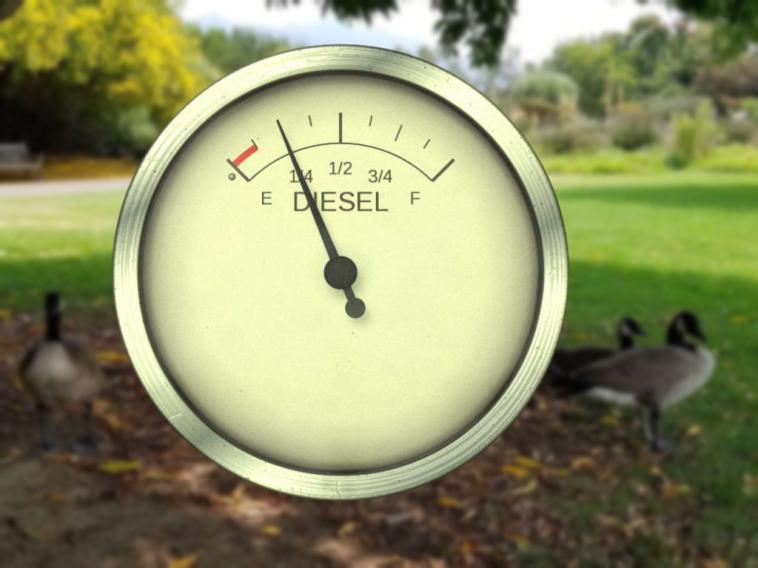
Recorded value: **0.25**
